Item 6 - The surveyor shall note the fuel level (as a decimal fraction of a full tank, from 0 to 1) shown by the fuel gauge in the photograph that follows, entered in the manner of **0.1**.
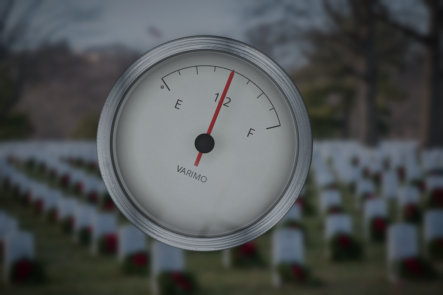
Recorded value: **0.5**
